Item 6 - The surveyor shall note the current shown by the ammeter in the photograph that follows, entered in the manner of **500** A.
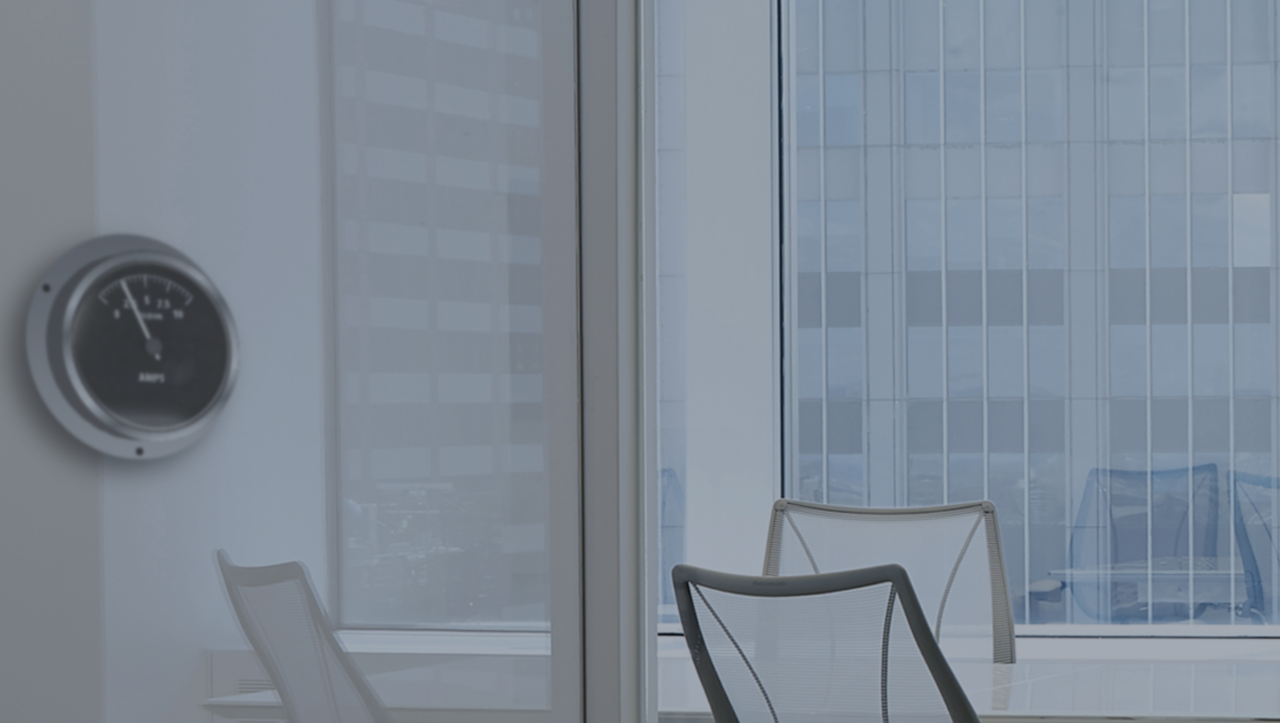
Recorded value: **2.5** A
